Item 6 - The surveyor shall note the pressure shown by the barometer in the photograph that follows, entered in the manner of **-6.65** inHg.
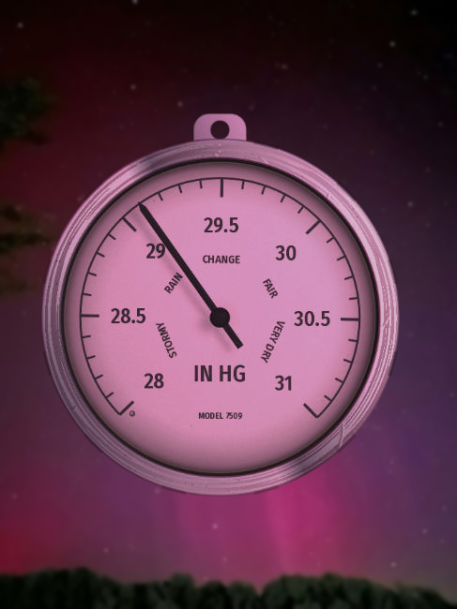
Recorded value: **29.1** inHg
